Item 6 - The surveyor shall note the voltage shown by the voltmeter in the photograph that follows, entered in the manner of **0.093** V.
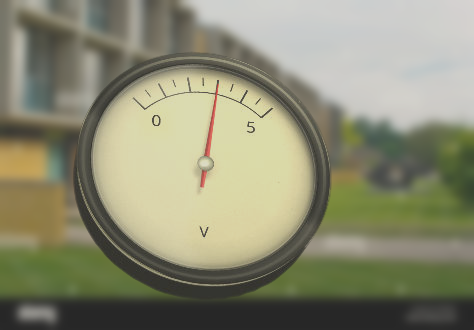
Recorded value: **3** V
